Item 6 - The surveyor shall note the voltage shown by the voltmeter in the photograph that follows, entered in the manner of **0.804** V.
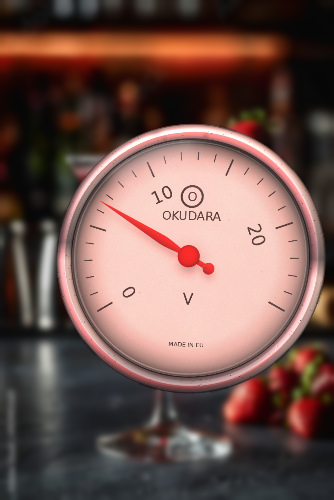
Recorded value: **6.5** V
